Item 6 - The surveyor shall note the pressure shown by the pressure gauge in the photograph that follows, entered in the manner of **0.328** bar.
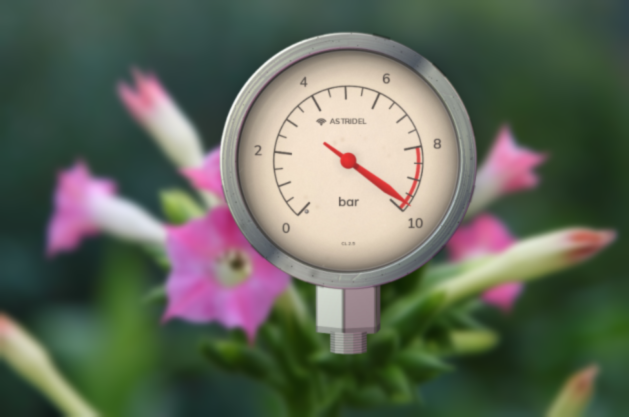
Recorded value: **9.75** bar
